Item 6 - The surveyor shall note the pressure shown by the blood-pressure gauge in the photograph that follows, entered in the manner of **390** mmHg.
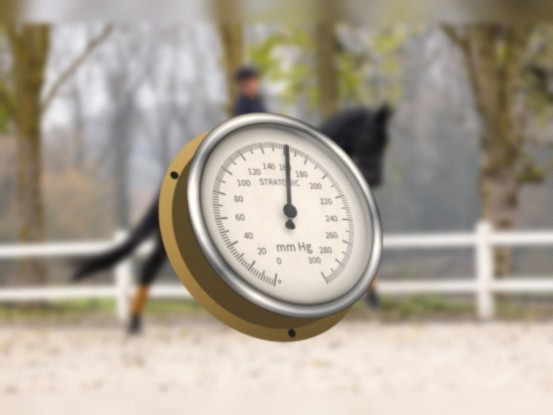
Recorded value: **160** mmHg
